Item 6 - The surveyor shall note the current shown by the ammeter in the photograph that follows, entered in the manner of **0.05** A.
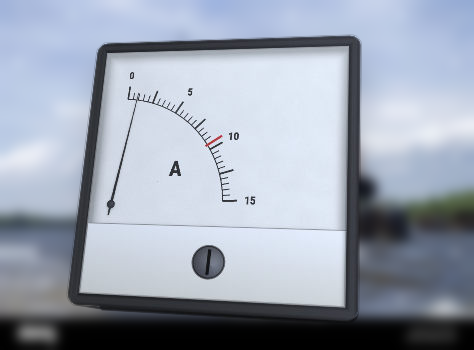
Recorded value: **1** A
